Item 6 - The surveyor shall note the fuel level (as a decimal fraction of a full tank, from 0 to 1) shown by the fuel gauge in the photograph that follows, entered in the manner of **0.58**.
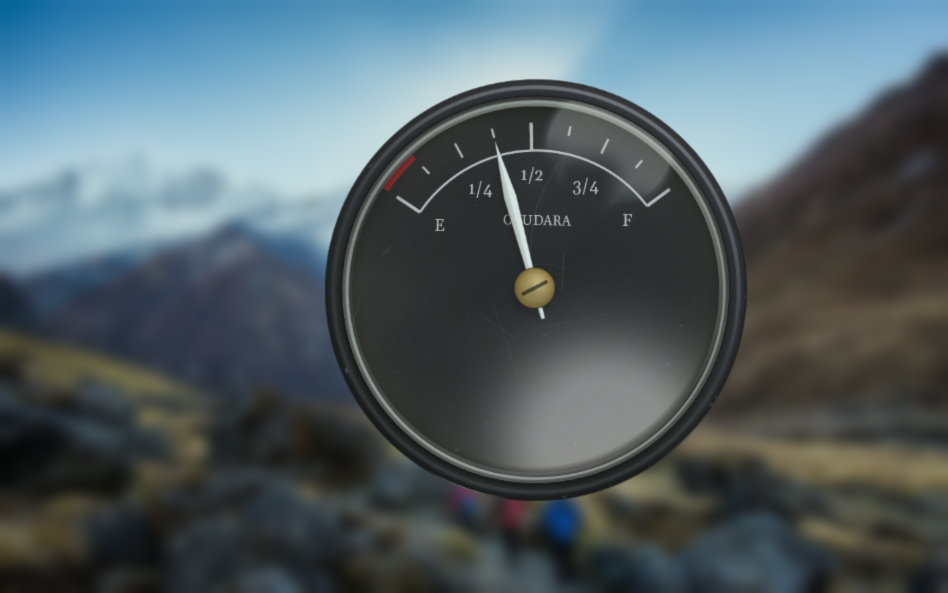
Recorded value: **0.375**
